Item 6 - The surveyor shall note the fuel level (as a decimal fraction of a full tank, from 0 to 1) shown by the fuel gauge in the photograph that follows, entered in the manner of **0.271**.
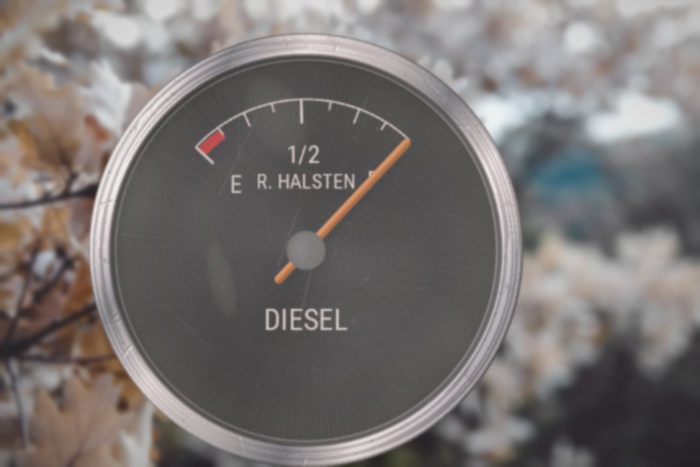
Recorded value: **1**
